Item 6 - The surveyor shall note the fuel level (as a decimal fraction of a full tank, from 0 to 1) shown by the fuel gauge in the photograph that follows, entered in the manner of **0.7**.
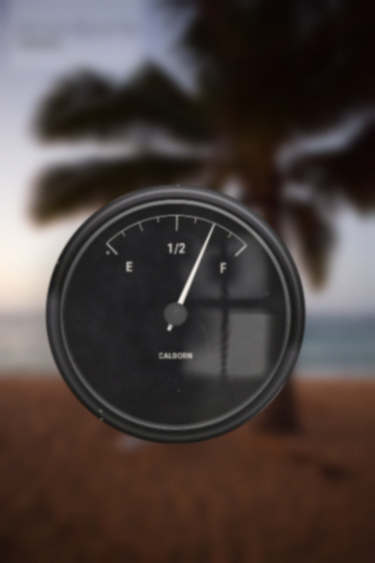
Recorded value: **0.75**
